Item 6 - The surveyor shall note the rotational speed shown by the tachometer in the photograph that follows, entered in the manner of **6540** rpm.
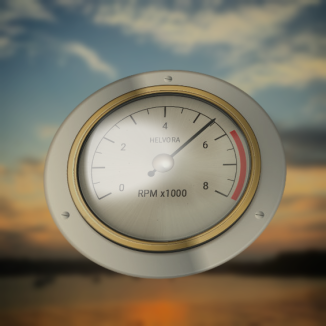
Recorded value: **5500** rpm
